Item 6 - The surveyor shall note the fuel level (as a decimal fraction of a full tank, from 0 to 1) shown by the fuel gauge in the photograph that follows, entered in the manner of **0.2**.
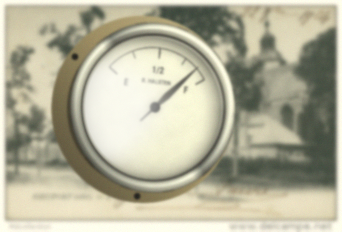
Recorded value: **0.875**
